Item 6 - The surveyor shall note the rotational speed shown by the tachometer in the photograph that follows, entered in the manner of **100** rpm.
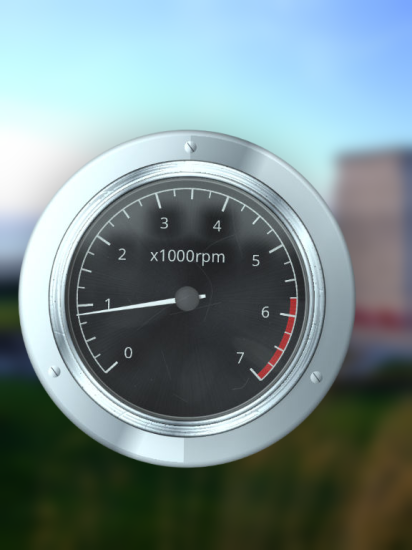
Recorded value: **875** rpm
